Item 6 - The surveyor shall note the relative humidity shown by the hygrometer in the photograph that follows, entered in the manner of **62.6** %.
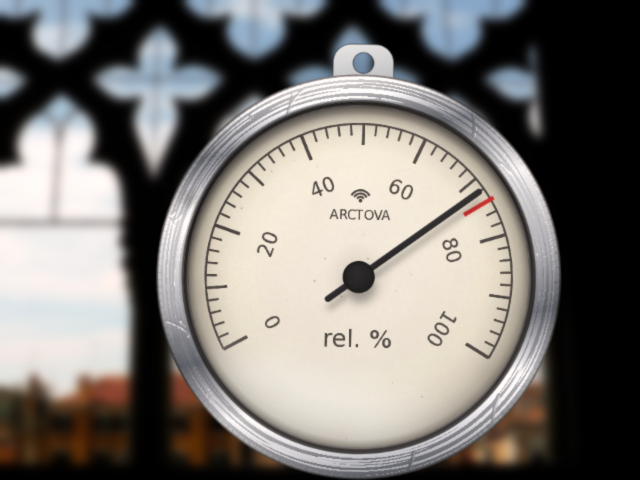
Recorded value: **72** %
